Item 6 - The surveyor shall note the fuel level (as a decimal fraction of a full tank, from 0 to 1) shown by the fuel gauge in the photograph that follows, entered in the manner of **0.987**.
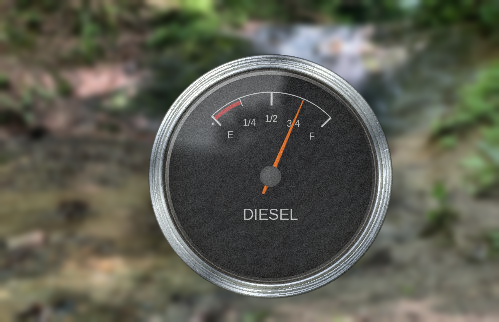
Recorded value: **0.75**
